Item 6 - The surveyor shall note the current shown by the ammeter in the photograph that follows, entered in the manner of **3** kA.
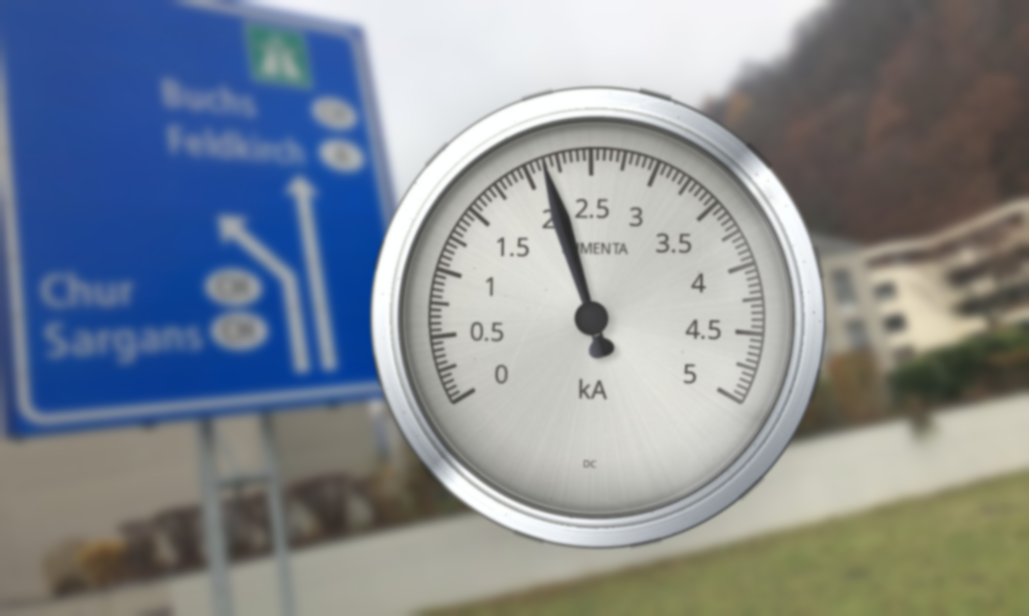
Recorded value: **2.15** kA
